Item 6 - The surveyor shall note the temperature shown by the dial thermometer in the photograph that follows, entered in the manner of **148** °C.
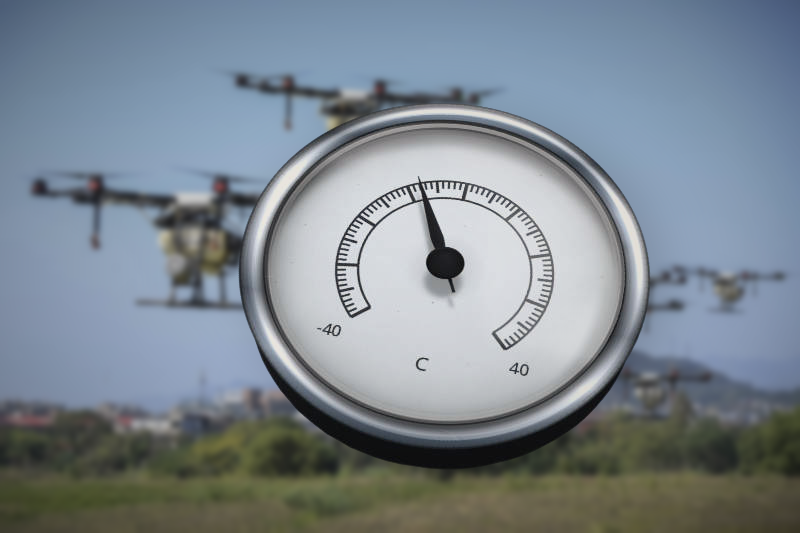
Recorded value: **-8** °C
